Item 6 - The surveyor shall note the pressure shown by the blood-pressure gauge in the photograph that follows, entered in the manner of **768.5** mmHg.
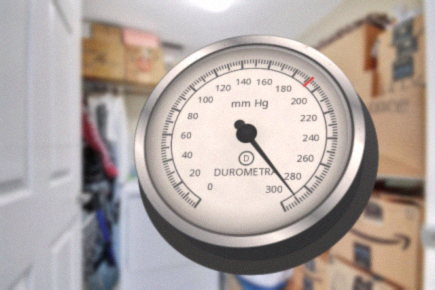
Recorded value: **290** mmHg
